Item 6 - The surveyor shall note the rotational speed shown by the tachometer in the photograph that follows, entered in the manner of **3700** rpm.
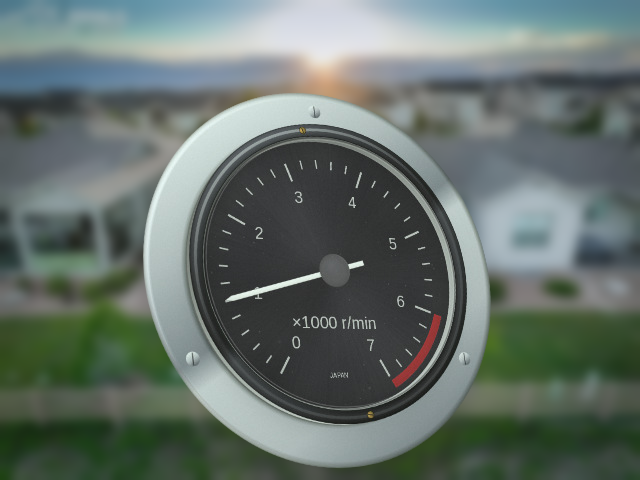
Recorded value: **1000** rpm
